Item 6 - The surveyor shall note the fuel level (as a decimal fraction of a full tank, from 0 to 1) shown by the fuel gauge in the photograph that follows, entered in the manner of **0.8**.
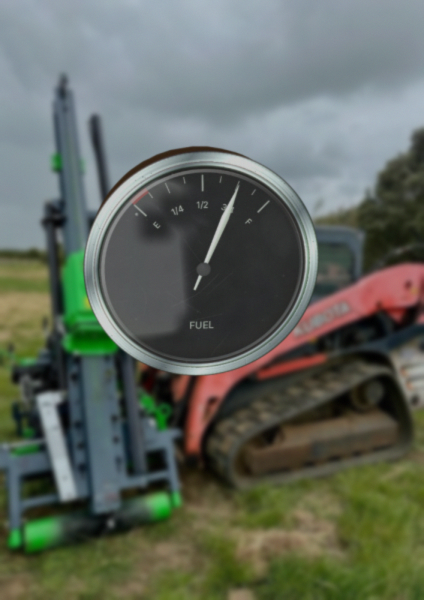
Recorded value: **0.75**
